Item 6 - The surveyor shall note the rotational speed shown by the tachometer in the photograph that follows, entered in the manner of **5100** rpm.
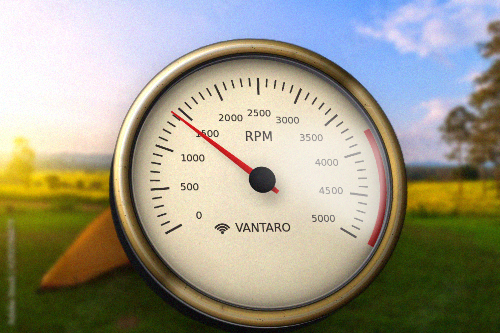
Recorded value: **1400** rpm
